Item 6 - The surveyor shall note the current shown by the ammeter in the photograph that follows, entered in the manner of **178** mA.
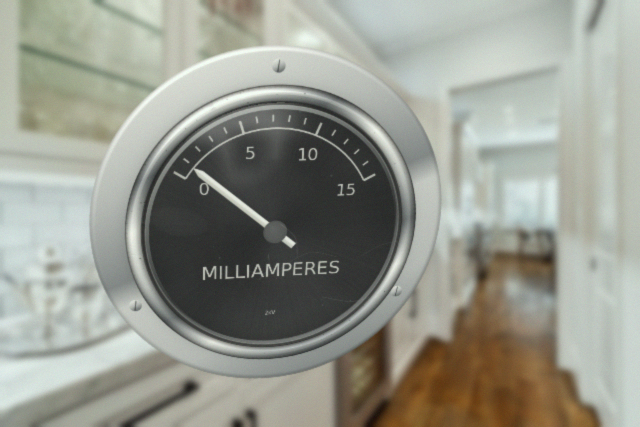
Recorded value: **1** mA
